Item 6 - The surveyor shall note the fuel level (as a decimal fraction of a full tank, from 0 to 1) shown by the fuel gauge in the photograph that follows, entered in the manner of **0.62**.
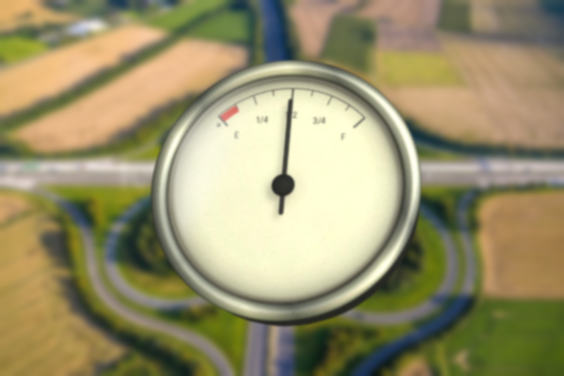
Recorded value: **0.5**
